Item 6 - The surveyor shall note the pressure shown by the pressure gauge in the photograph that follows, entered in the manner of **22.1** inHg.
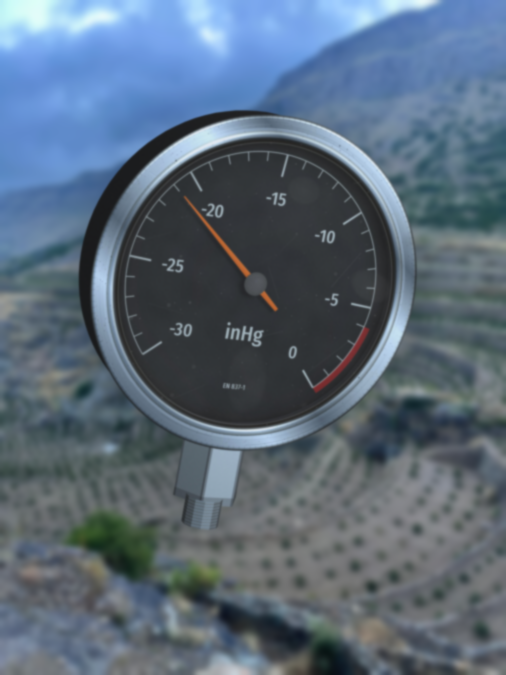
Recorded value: **-21** inHg
